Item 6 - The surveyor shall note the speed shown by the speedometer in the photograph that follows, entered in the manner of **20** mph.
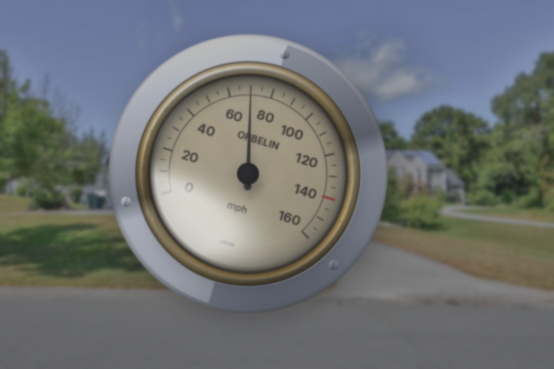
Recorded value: **70** mph
